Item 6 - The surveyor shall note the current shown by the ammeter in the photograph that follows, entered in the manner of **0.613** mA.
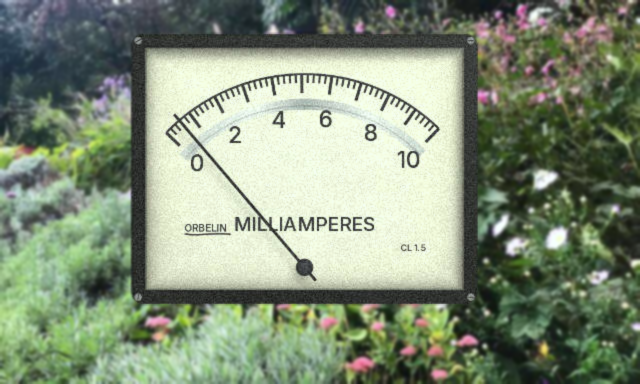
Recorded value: **0.6** mA
